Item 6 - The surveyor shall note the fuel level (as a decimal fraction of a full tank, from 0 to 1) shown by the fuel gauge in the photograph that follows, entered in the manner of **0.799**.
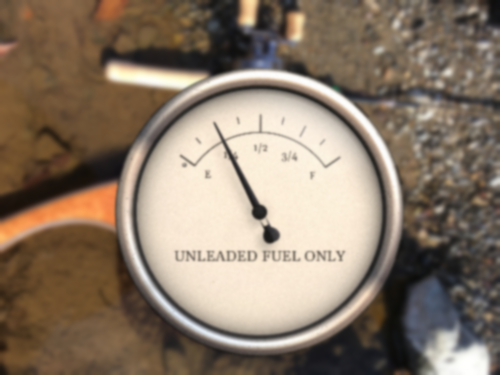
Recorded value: **0.25**
